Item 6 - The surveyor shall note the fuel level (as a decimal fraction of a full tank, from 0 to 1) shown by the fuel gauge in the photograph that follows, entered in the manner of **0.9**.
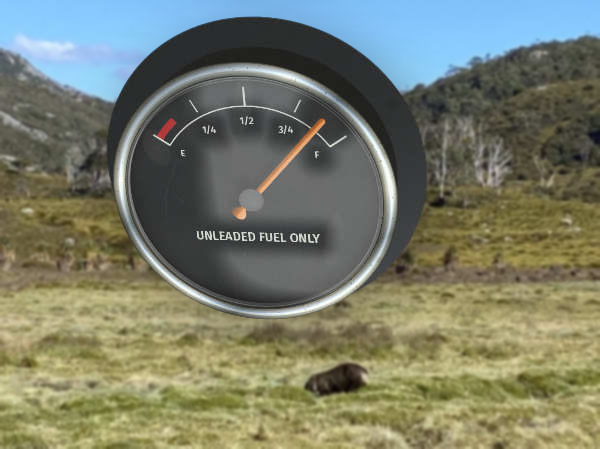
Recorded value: **0.875**
